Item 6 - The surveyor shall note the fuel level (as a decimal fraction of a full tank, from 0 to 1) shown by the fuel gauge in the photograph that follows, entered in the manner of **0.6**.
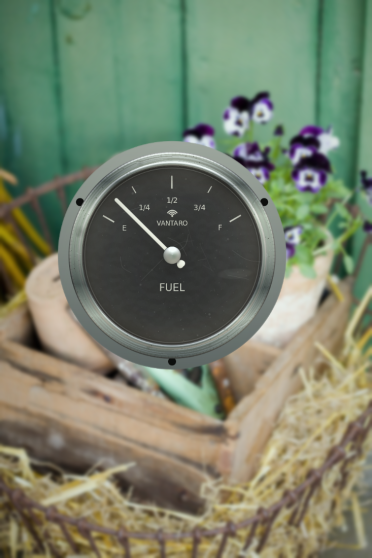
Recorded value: **0.125**
